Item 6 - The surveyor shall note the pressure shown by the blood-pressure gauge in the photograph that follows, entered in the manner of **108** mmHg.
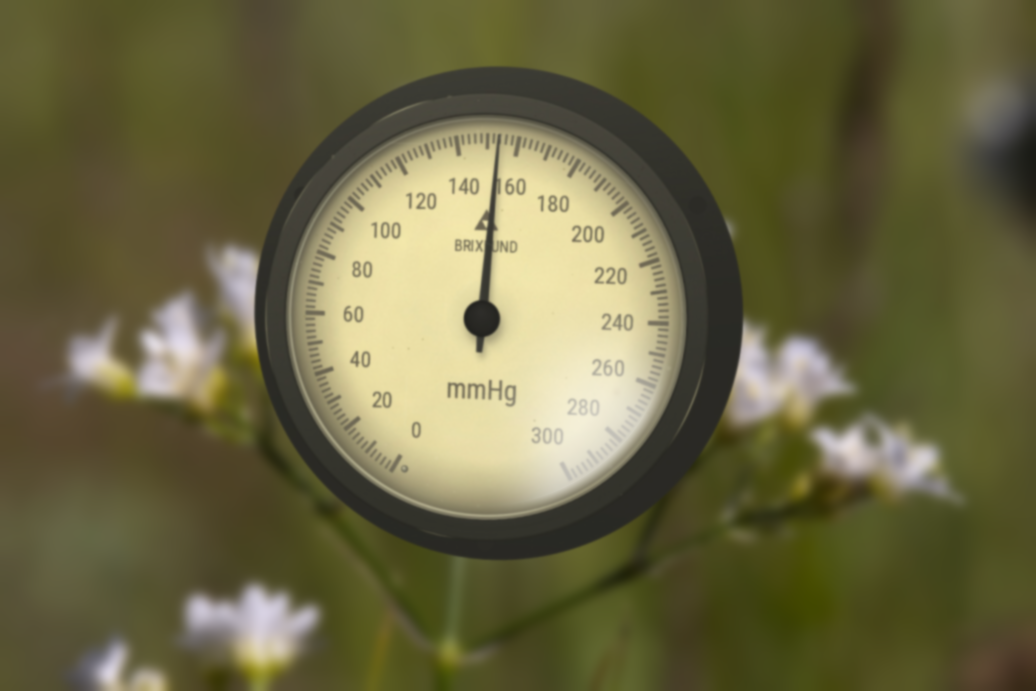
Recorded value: **154** mmHg
